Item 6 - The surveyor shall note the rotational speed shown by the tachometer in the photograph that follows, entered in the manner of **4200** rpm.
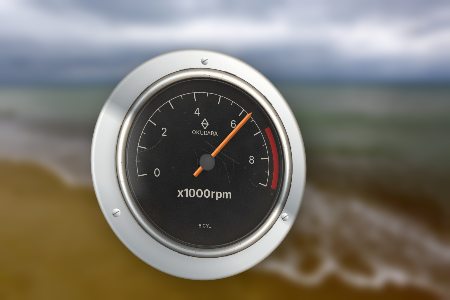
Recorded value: **6250** rpm
